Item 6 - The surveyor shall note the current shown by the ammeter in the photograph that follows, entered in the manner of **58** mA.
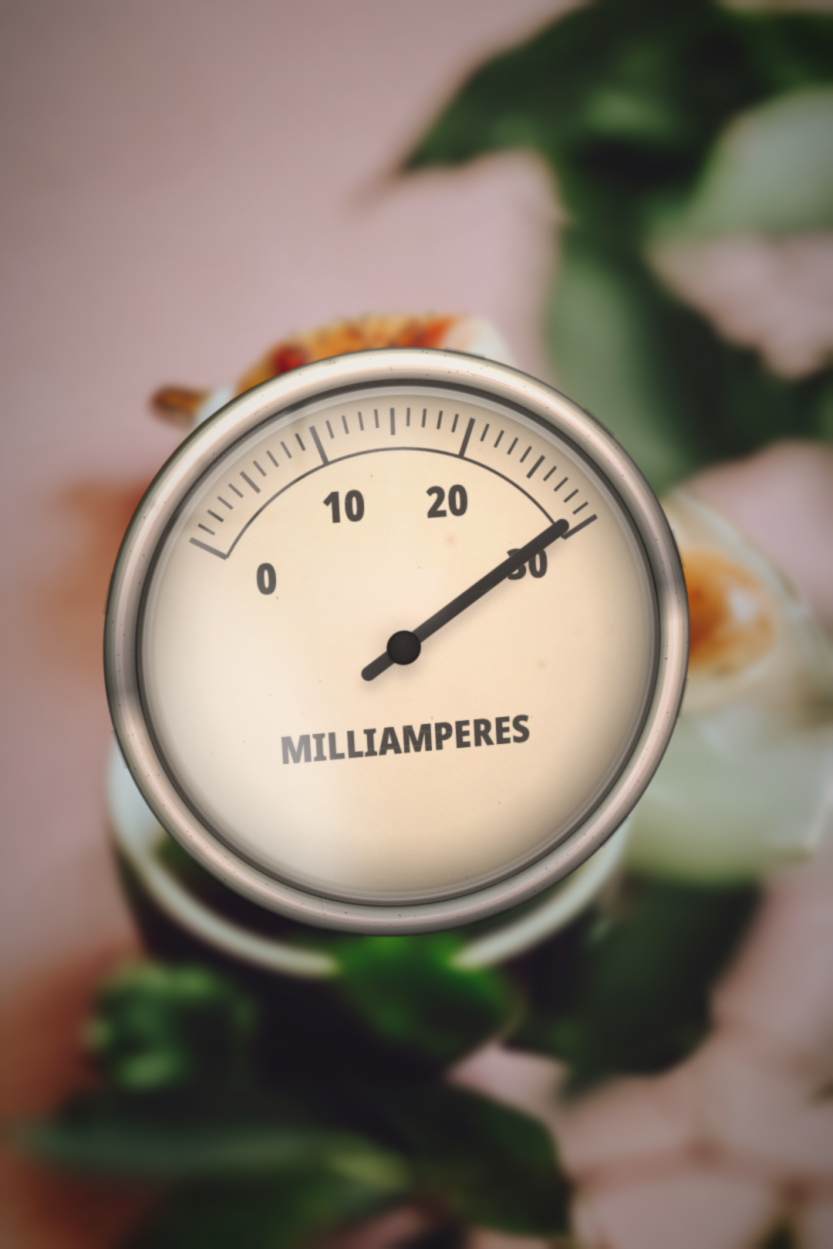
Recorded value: **29** mA
